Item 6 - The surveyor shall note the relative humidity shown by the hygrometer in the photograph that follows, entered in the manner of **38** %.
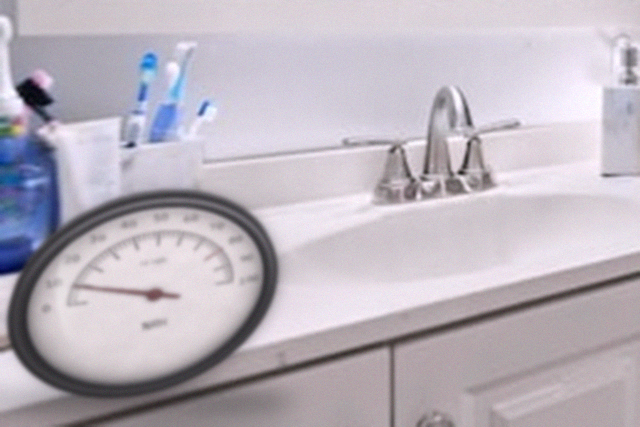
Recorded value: **10** %
